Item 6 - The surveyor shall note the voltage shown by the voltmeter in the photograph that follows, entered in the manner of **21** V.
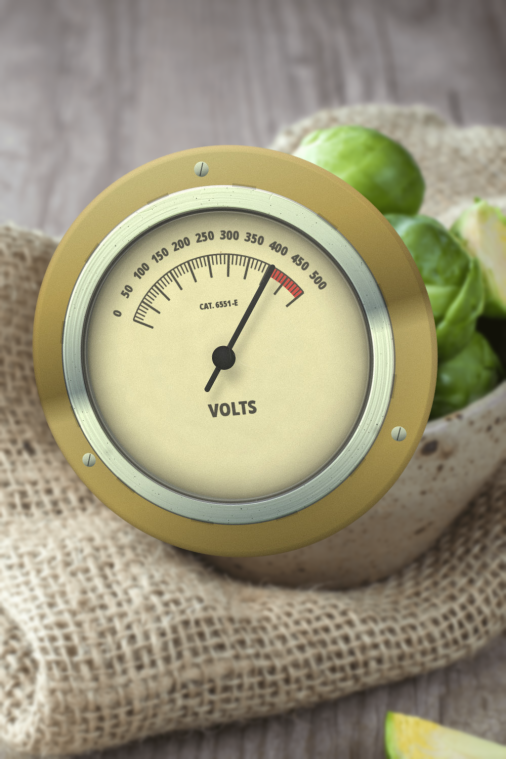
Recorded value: **410** V
